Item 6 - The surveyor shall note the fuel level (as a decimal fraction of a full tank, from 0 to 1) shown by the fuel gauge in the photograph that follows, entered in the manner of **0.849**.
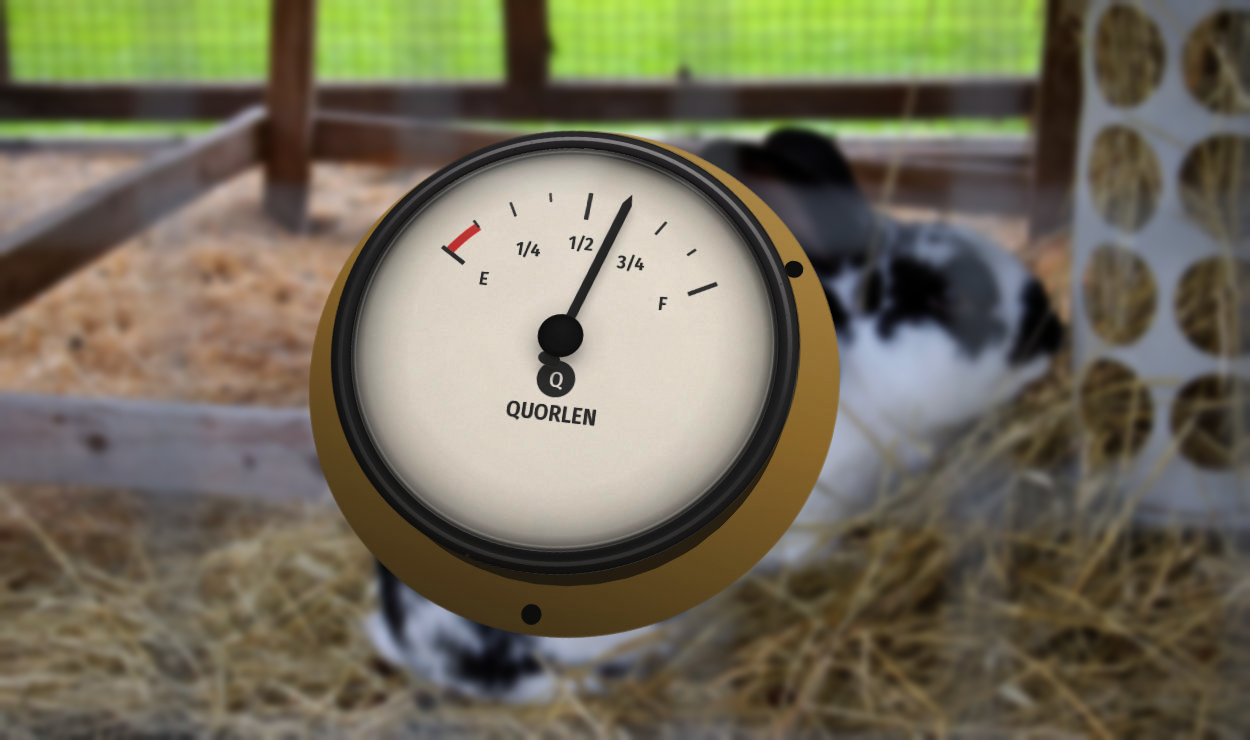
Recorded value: **0.625**
